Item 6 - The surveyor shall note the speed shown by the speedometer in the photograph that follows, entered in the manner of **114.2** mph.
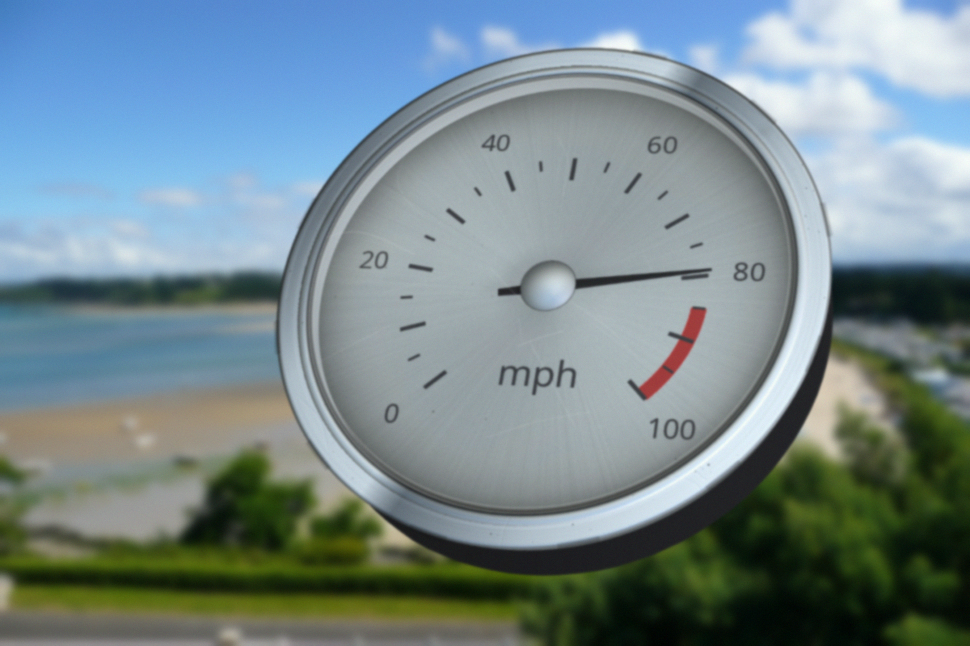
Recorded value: **80** mph
